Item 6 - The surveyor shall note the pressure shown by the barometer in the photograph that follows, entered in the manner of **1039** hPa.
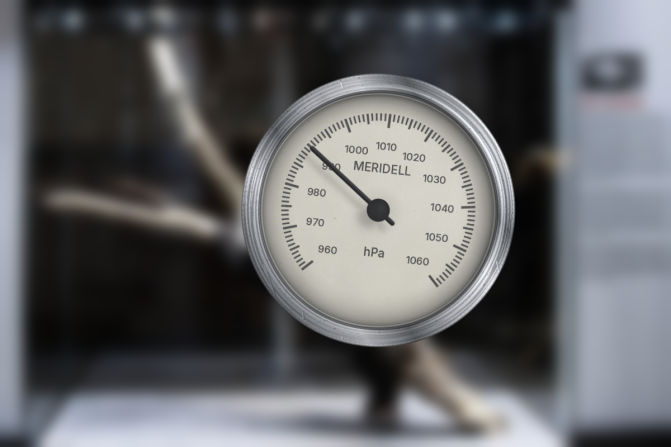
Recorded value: **990** hPa
